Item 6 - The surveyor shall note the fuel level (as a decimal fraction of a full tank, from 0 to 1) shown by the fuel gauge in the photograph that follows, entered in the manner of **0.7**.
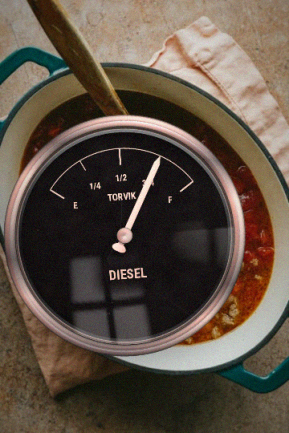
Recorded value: **0.75**
